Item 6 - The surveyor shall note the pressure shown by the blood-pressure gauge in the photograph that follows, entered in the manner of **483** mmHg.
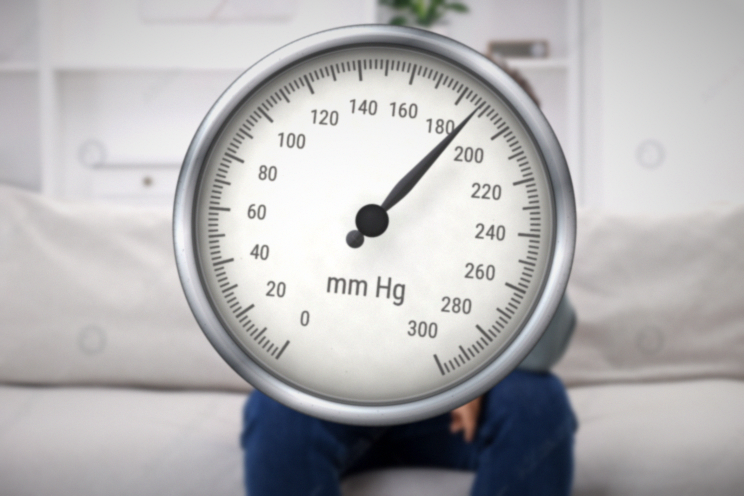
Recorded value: **188** mmHg
